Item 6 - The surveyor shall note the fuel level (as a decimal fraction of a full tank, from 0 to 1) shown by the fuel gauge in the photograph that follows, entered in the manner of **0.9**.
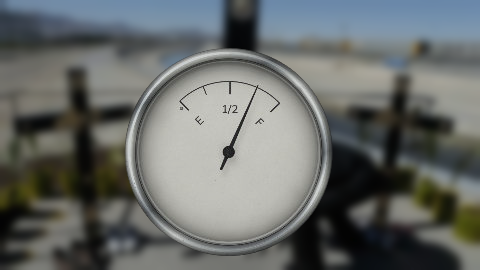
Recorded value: **0.75**
